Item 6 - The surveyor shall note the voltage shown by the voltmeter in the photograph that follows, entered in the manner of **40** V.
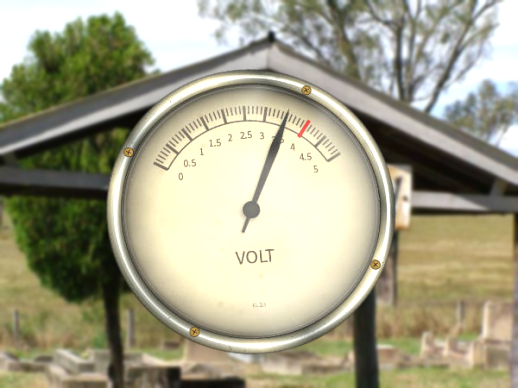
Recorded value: **3.5** V
